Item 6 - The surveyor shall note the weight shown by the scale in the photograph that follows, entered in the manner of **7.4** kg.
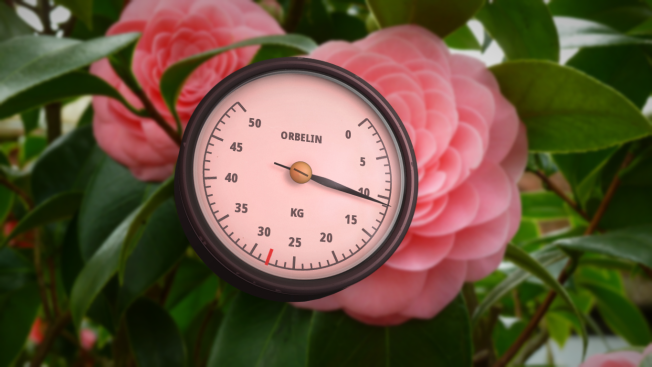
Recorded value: **11** kg
